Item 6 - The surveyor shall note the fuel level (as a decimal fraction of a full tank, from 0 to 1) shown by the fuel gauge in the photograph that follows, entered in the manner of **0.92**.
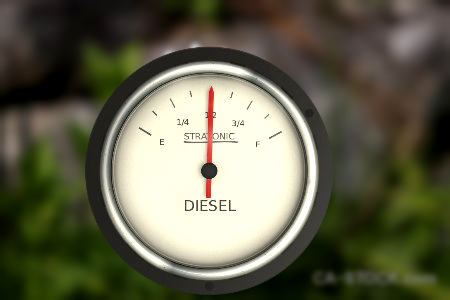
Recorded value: **0.5**
